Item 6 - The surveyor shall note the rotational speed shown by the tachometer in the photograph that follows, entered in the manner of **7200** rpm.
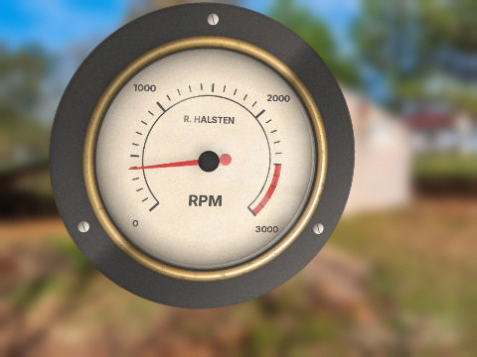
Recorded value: **400** rpm
